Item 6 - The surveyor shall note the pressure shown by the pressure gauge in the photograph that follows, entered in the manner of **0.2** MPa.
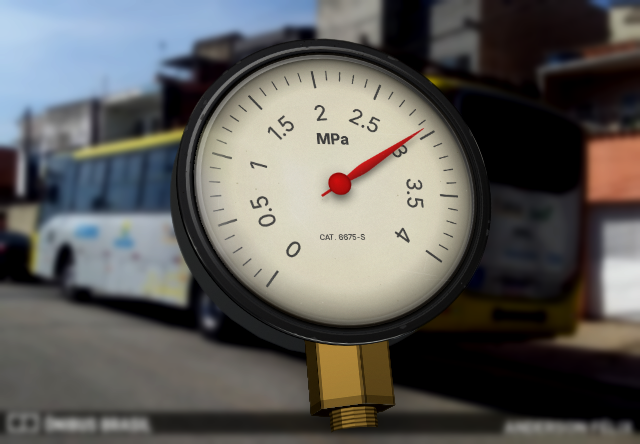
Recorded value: **2.95** MPa
